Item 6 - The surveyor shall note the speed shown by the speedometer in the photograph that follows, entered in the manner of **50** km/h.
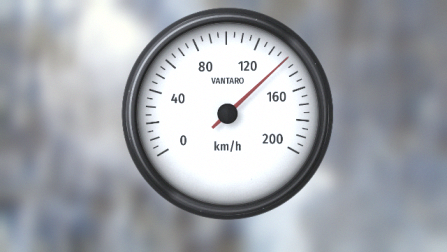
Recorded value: **140** km/h
